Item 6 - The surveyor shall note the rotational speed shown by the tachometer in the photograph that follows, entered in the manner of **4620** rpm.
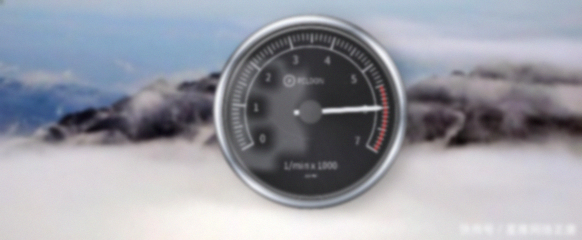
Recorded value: **6000** rpm
